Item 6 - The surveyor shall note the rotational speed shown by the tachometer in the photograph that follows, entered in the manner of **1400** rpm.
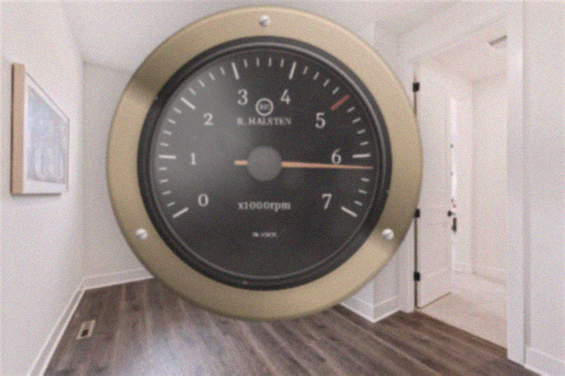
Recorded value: **6200** rpm
